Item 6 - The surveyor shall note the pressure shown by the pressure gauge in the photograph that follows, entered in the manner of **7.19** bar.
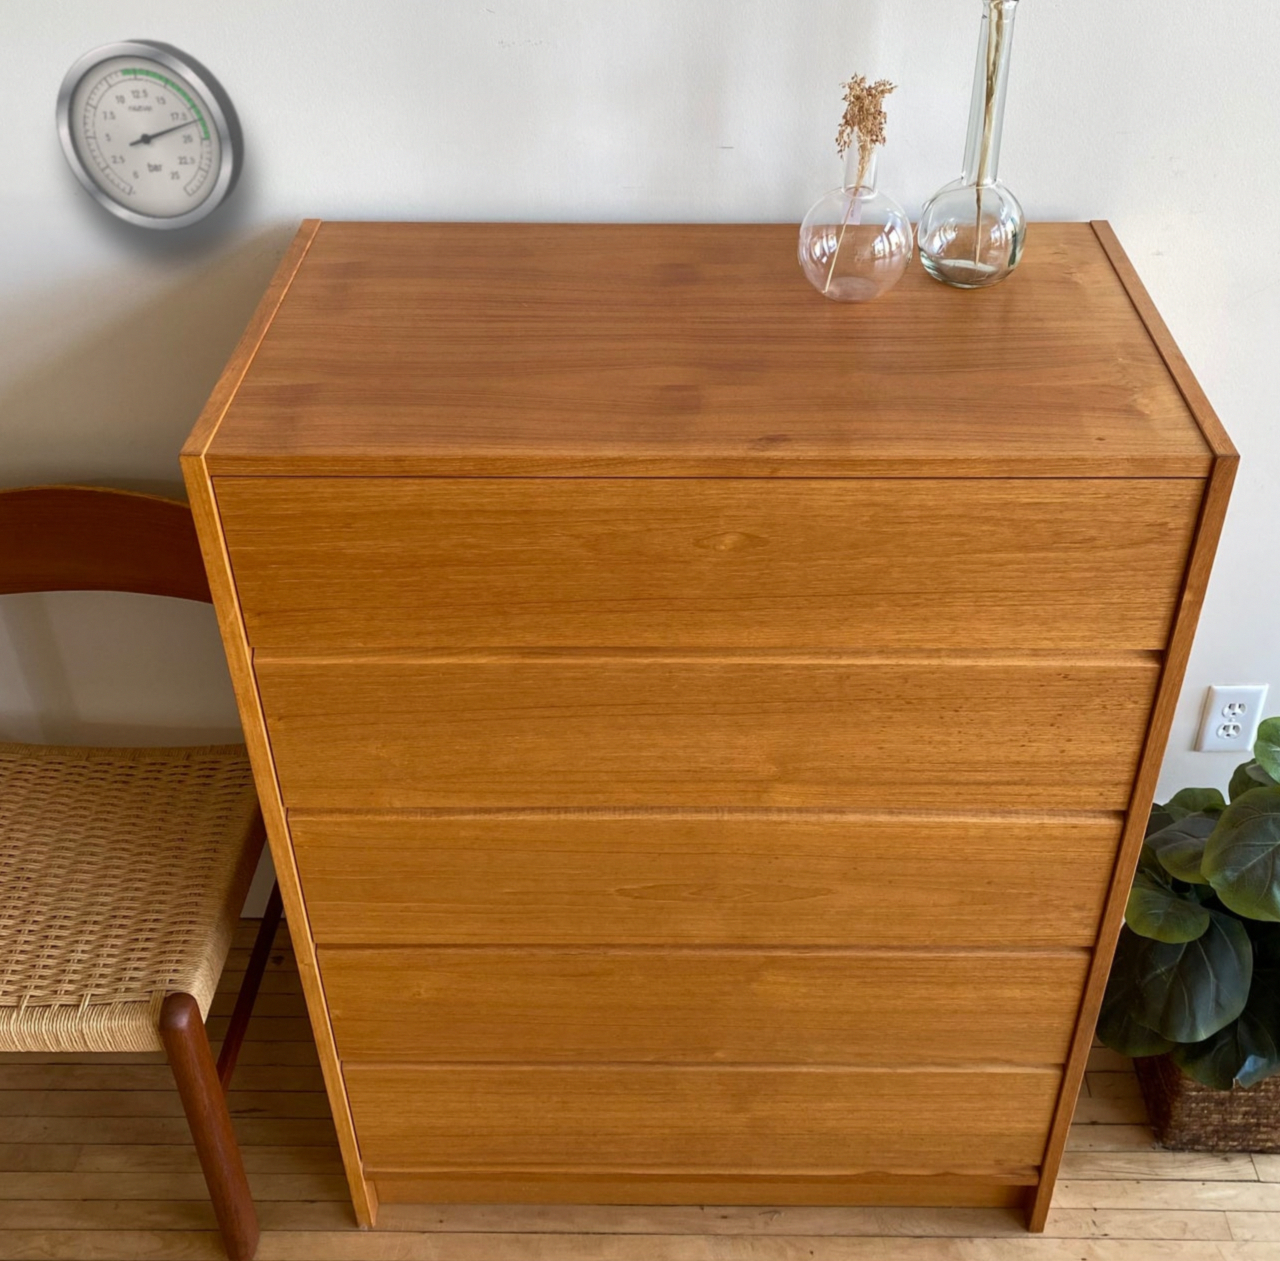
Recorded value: **18.5** bar
